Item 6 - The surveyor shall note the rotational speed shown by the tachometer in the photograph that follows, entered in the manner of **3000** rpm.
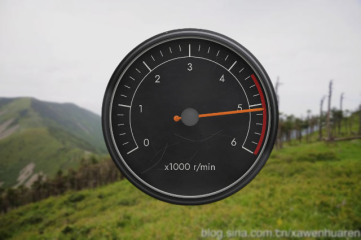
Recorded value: **5100** rpm
